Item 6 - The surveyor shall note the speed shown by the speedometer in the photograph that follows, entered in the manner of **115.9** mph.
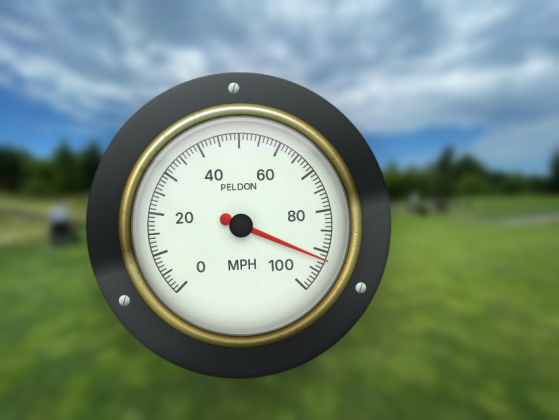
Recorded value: **92** mph
